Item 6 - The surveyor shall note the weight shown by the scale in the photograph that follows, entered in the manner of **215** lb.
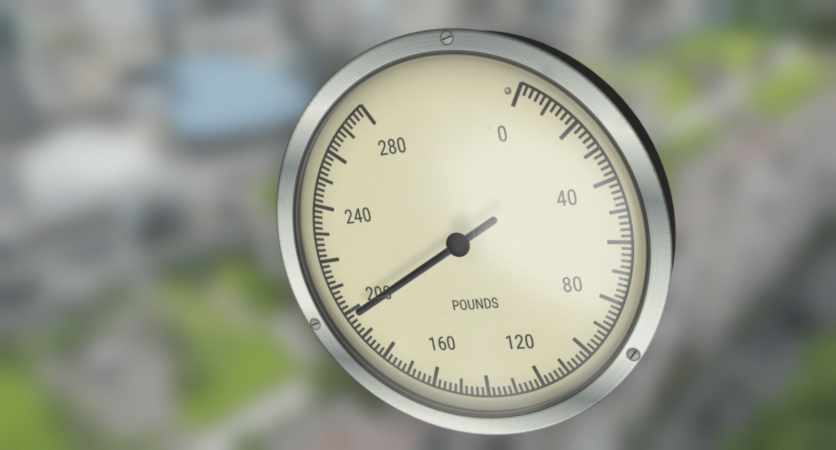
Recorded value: **198** lb
